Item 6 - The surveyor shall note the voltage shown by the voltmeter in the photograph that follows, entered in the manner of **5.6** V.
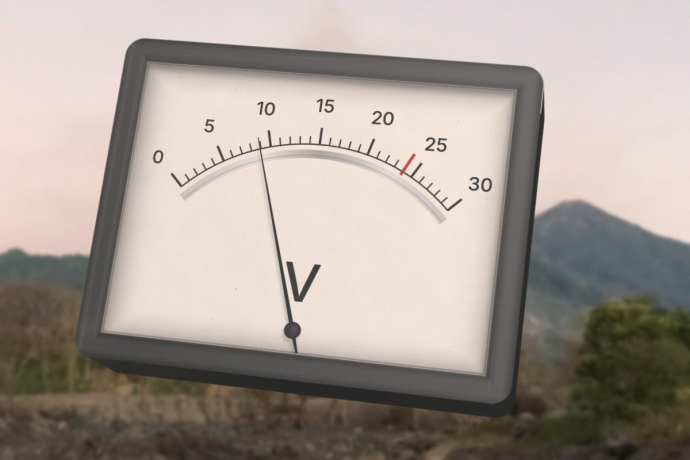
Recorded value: **9** V
